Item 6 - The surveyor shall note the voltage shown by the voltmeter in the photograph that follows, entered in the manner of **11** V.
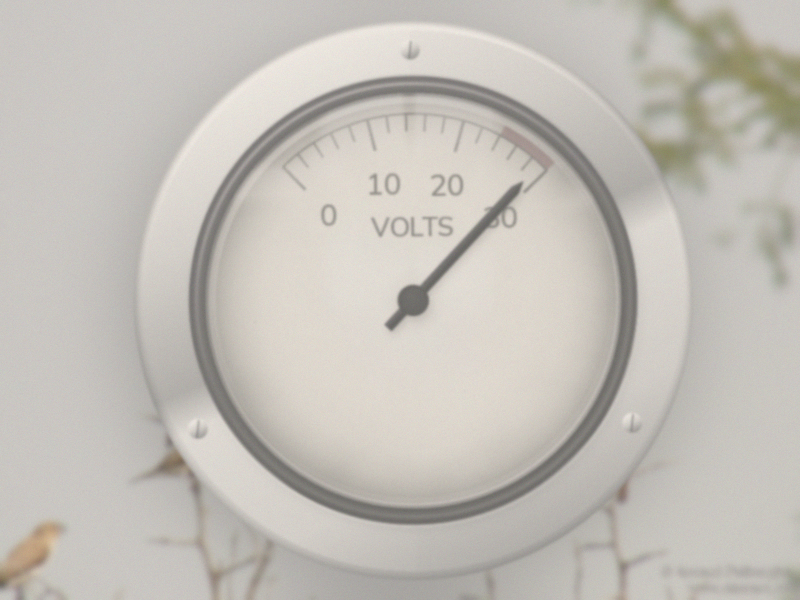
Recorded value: **29** V
